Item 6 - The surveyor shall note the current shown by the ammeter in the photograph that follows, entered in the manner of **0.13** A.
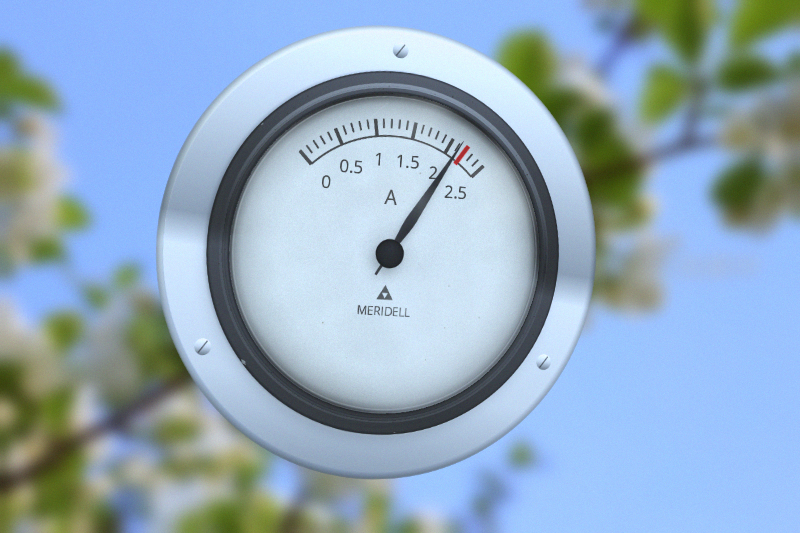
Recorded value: **2.1** A
